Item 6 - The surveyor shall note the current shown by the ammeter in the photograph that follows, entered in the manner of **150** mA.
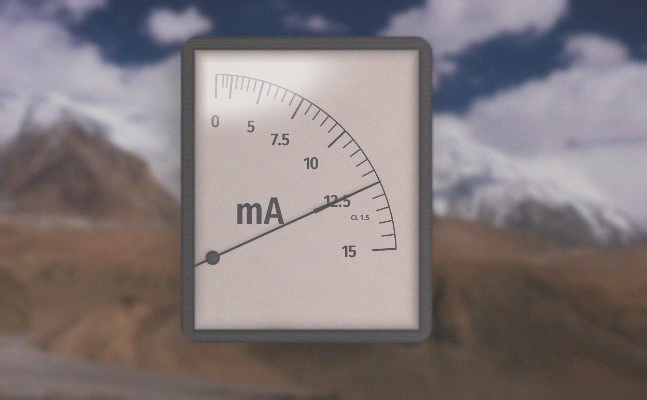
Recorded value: **12.5** mA
